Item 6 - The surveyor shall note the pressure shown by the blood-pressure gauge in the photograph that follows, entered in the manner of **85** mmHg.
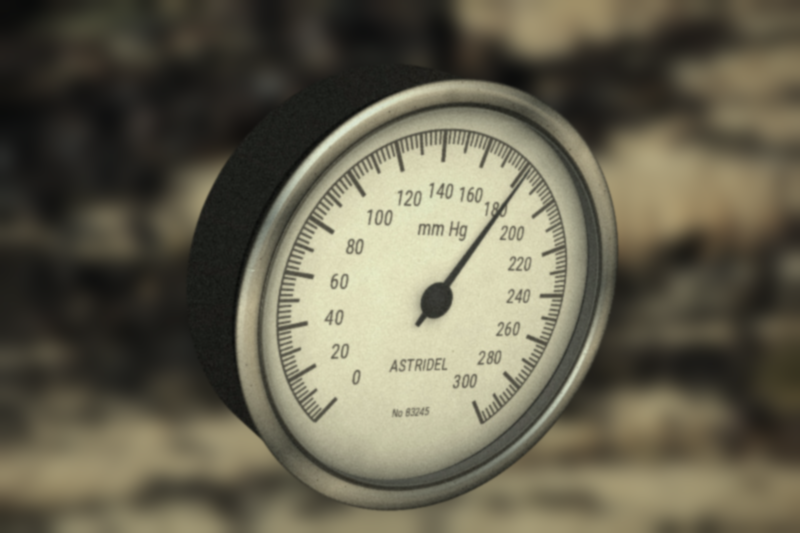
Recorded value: **180** mmHg
